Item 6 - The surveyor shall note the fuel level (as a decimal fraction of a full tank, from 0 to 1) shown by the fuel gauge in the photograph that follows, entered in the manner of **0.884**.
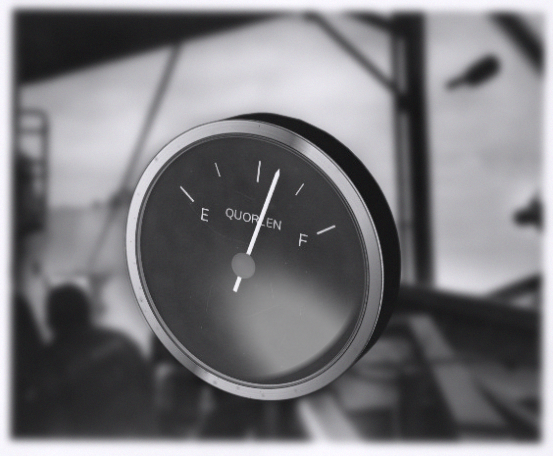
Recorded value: **0.625**
